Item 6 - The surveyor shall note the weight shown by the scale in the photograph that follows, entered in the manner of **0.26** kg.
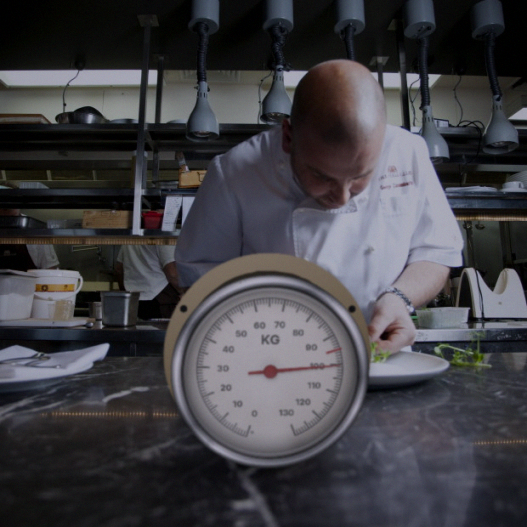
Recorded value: **100** kg
